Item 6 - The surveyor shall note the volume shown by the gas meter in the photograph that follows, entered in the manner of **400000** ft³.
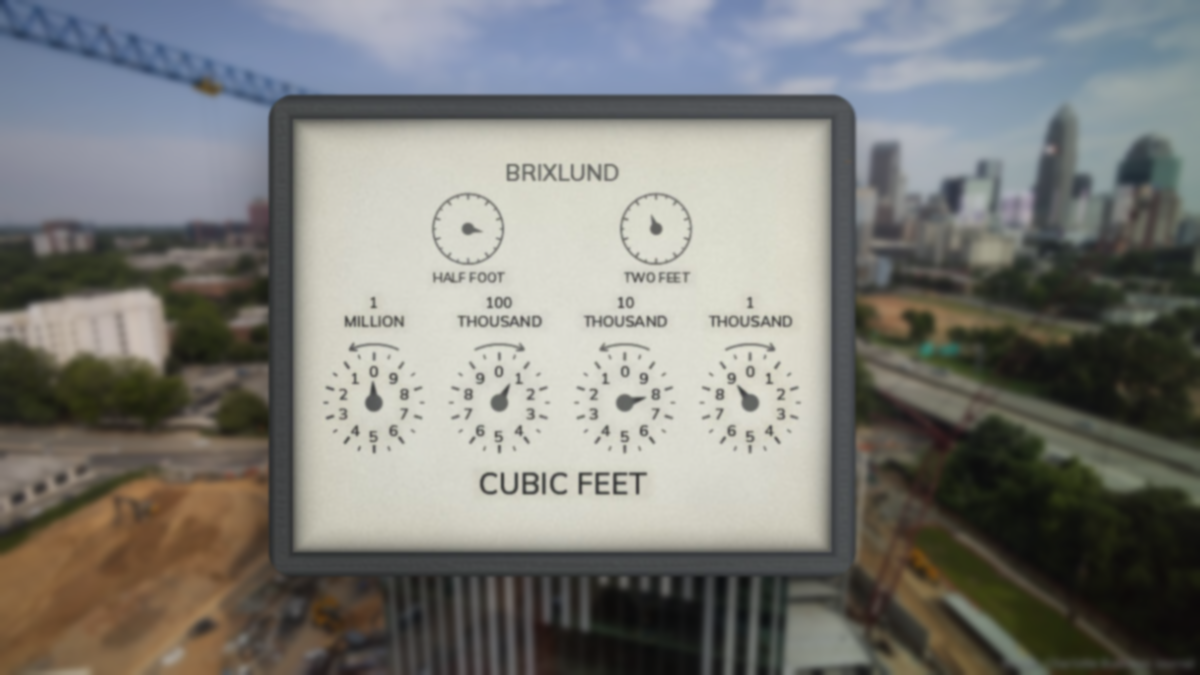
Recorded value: **7900** ft³
